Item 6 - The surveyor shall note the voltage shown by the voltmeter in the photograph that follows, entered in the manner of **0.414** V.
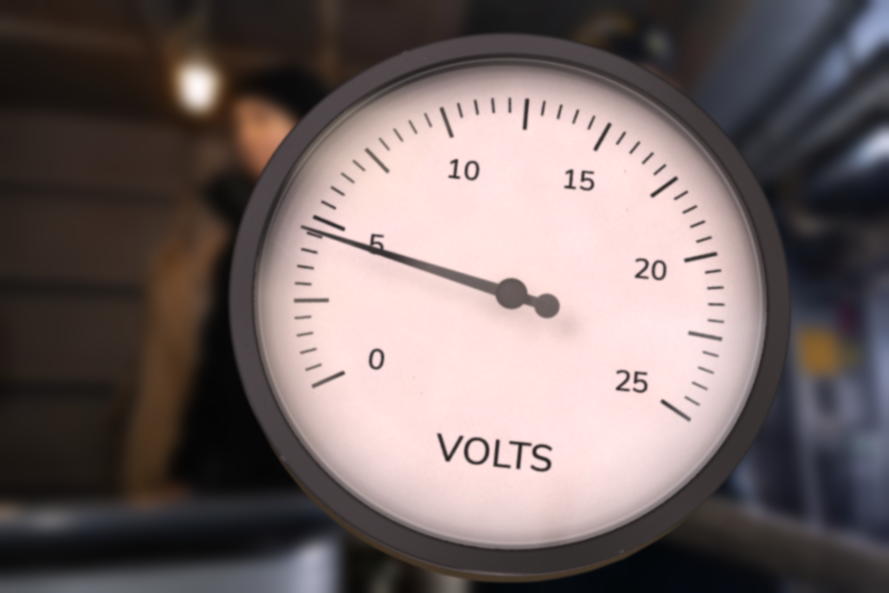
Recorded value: **4.5** V
